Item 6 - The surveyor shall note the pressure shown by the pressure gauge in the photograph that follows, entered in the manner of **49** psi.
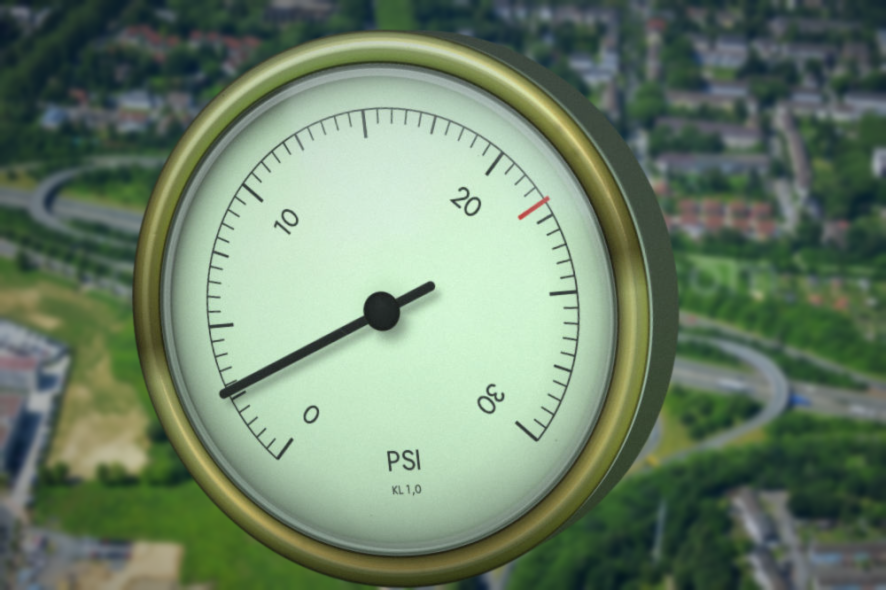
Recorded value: **2.75** psi
